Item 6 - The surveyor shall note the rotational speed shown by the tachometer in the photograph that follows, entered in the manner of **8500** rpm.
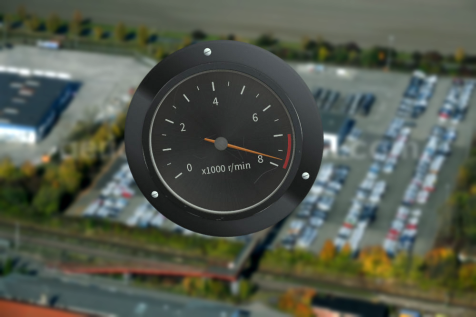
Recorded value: **7750** rpm
